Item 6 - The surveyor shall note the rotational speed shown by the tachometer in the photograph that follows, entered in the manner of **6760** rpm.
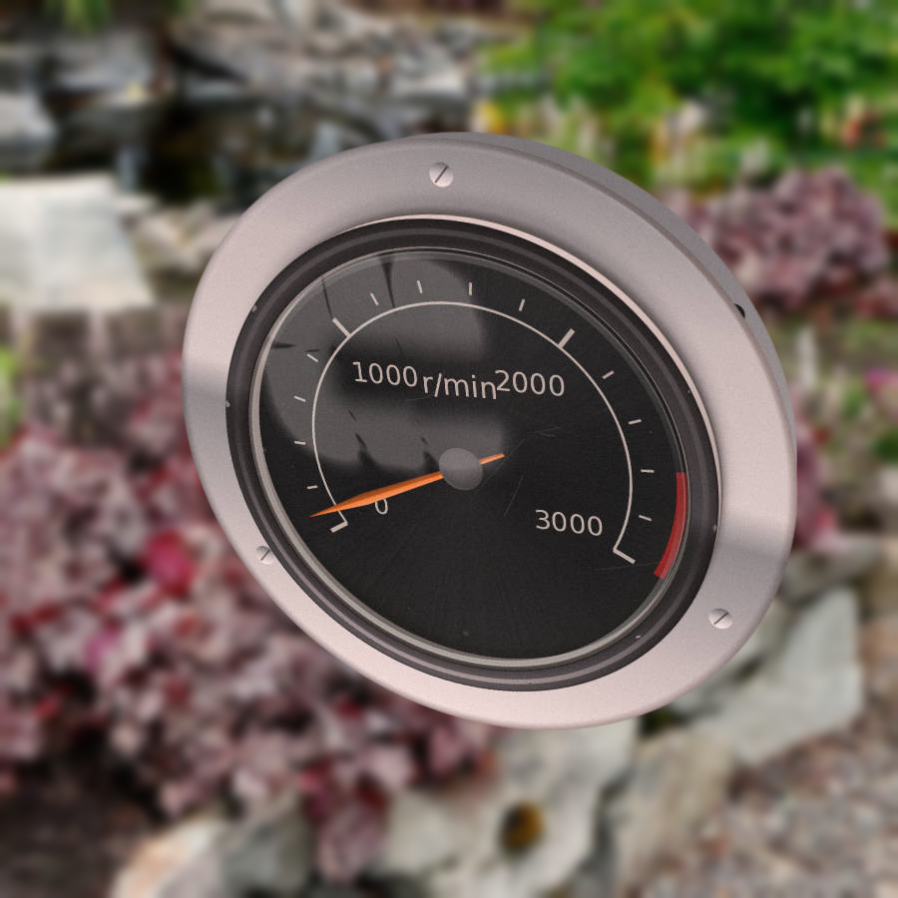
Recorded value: **100** rpm
